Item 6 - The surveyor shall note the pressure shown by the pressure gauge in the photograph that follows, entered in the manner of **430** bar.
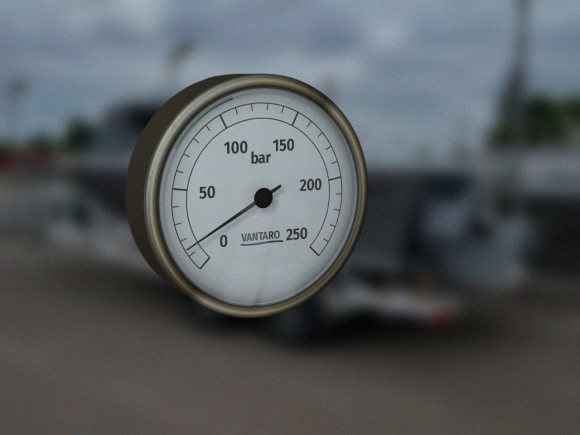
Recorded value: **15** bar
